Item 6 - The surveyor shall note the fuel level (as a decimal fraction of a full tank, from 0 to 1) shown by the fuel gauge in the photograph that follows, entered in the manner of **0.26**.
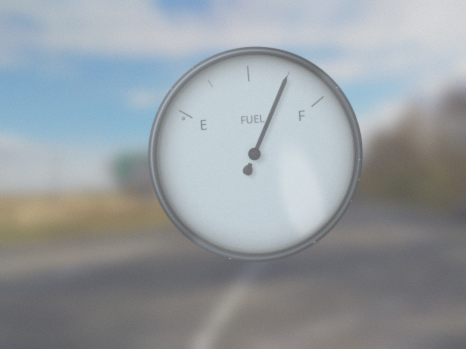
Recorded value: **0.75**
